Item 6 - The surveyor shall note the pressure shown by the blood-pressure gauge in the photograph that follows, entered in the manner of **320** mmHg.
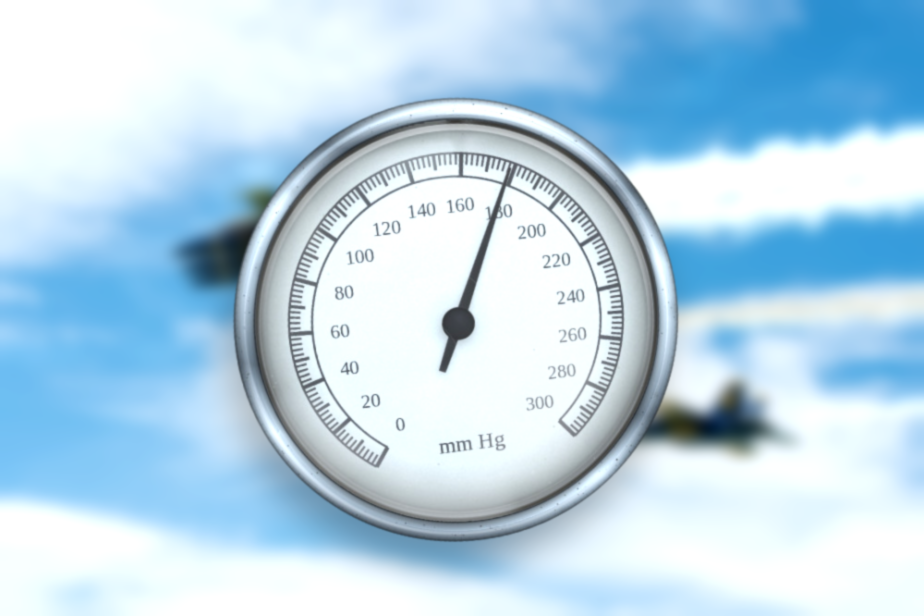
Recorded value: **178** mmHg
